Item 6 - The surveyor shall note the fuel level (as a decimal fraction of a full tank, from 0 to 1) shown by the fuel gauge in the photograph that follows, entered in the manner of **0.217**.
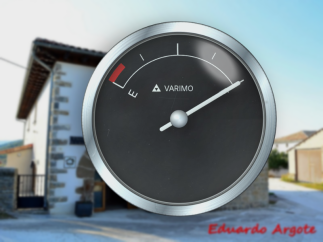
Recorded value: **1**
